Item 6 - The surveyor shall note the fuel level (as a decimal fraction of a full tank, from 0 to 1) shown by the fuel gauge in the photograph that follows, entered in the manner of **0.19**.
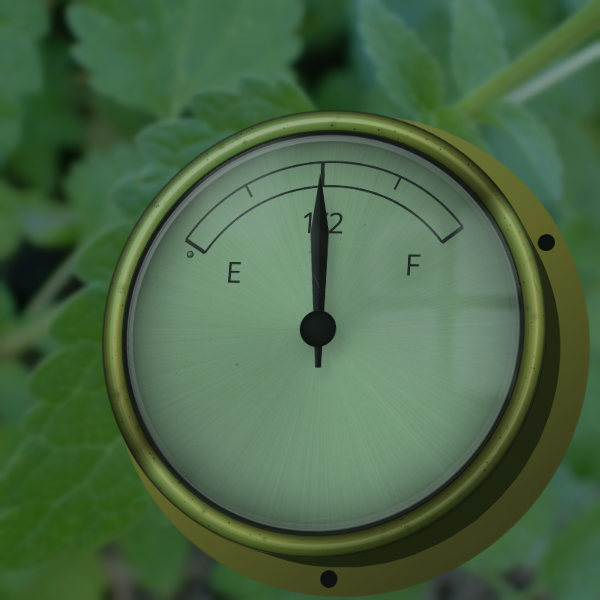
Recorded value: **0.5**
